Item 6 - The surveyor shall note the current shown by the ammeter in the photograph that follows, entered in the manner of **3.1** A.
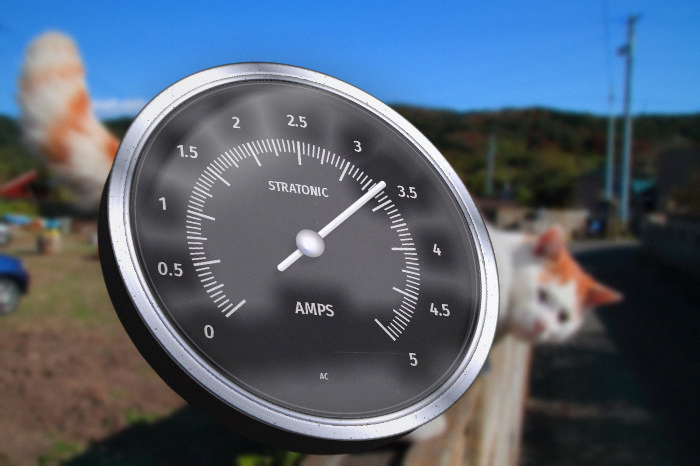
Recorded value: **3.35** A
